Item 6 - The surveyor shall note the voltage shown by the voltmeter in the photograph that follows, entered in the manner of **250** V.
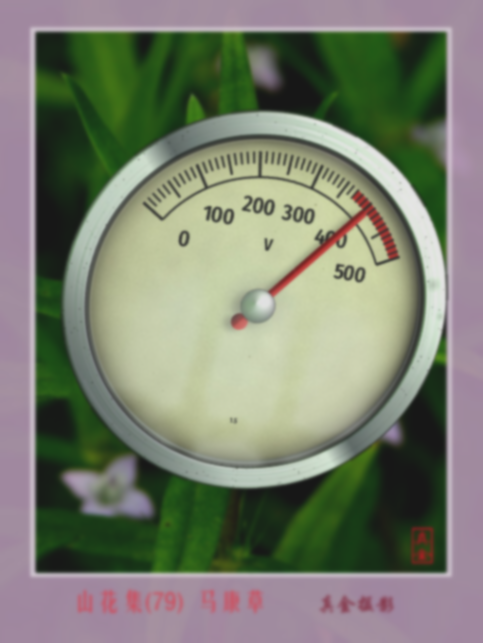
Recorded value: **400** V
